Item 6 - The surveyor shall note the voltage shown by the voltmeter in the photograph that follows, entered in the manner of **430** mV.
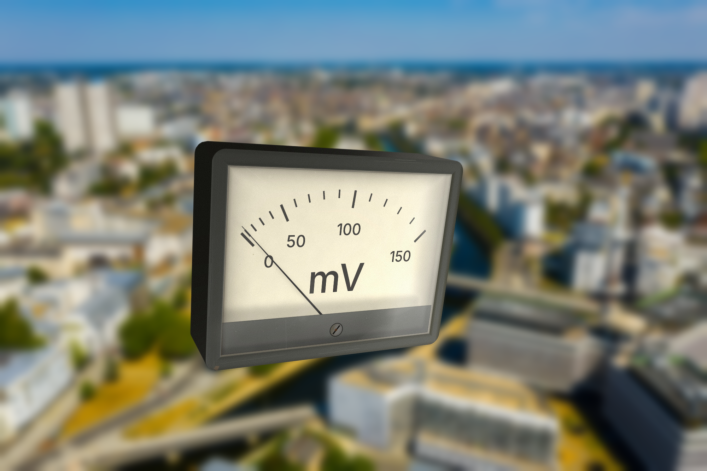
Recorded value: **10** mV
